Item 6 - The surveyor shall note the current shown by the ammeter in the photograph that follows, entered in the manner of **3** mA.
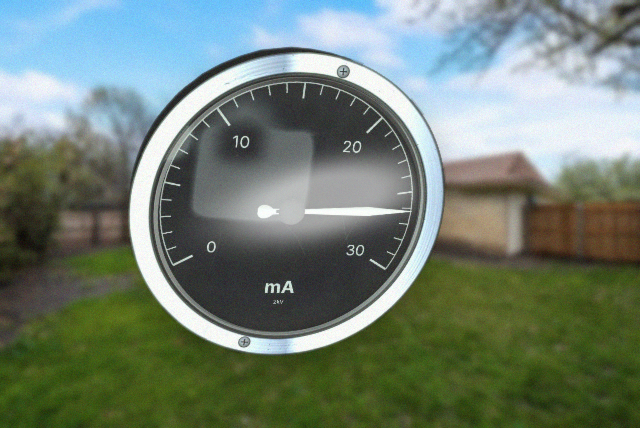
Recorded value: **26** mA
